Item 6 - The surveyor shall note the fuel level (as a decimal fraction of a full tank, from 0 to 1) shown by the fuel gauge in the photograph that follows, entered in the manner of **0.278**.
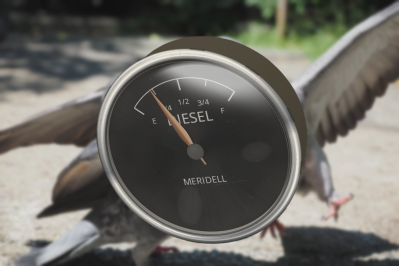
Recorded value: **0.25**
